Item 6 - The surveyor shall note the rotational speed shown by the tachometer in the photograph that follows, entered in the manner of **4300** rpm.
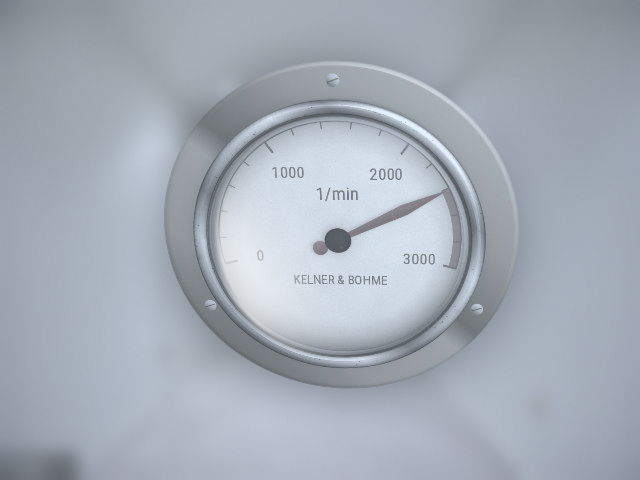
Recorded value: **2400** rpm
